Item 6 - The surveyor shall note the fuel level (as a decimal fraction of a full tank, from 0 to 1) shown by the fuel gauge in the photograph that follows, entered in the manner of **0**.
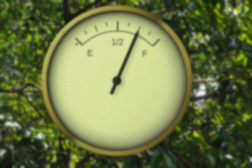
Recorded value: **0.75**
